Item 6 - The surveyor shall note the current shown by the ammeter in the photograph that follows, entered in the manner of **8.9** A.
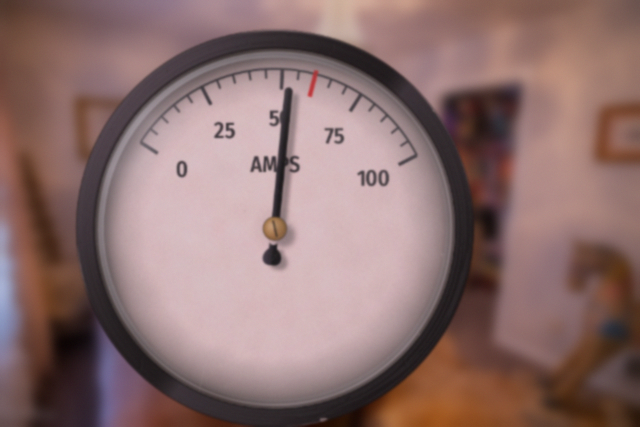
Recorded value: **52.5** A
